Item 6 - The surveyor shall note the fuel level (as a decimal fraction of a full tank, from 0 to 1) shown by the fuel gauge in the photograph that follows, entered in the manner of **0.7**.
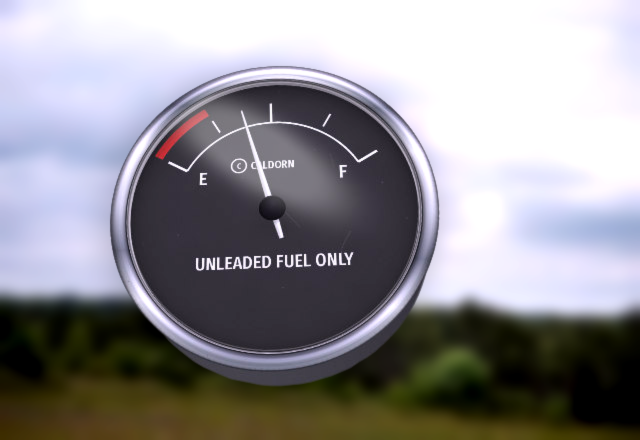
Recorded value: **0.375**
